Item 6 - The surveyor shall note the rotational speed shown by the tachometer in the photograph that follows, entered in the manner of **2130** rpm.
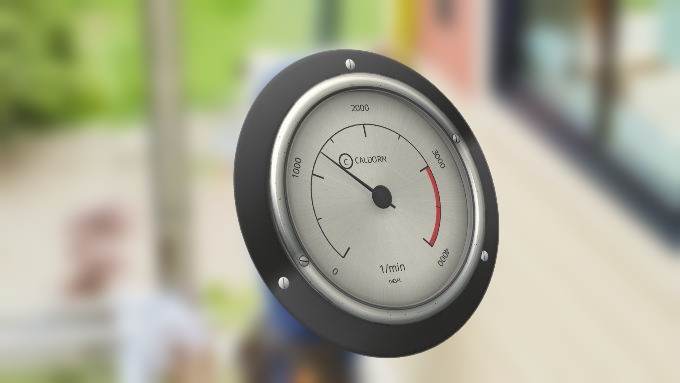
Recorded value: **1250** rpm
